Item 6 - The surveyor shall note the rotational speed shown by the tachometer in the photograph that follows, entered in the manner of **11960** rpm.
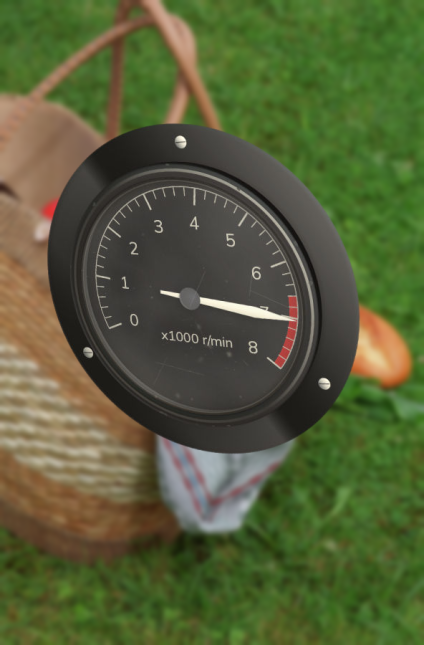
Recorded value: **7000** rpm
